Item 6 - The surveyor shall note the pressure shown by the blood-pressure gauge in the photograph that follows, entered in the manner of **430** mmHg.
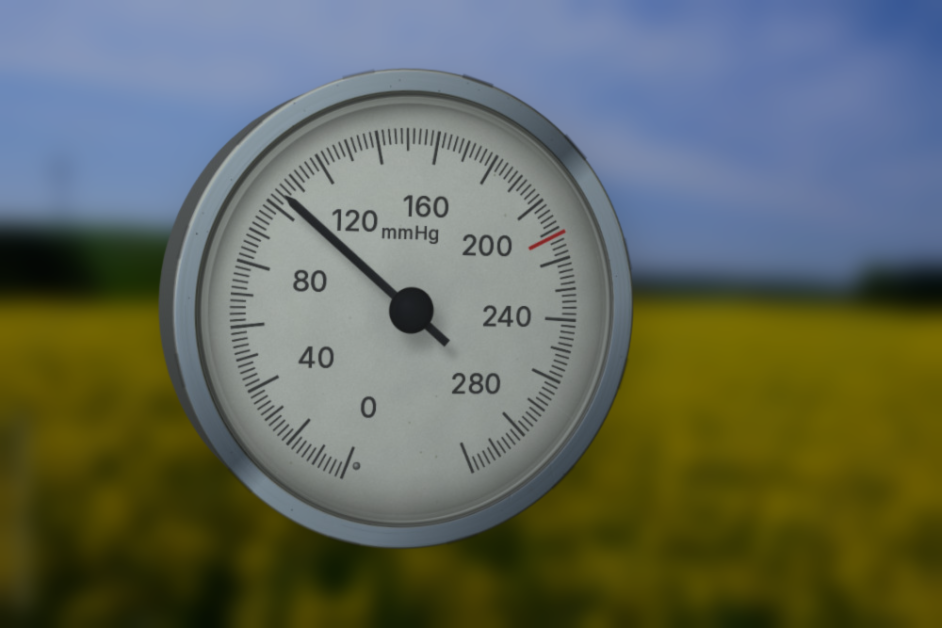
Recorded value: **104** mmHg
